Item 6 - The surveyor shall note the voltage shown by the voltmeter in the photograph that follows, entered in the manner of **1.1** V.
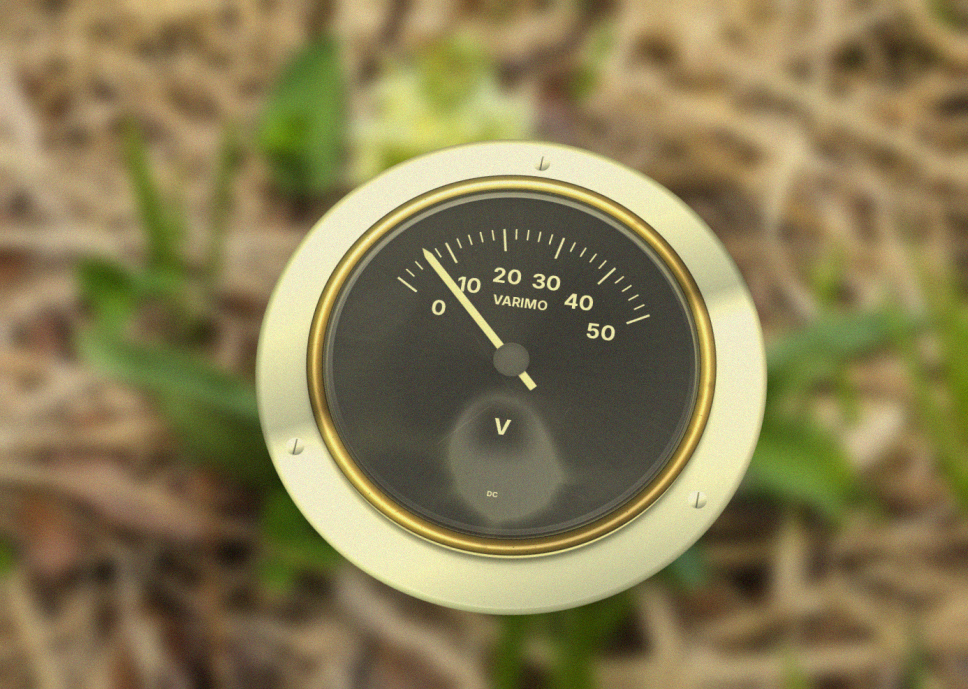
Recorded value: **6** V
